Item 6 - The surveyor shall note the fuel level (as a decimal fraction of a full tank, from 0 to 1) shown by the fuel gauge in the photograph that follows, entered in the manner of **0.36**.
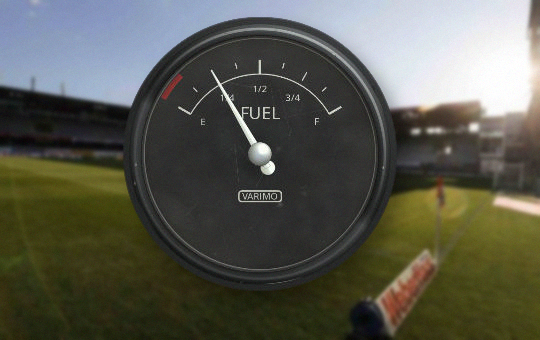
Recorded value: **0.25**
